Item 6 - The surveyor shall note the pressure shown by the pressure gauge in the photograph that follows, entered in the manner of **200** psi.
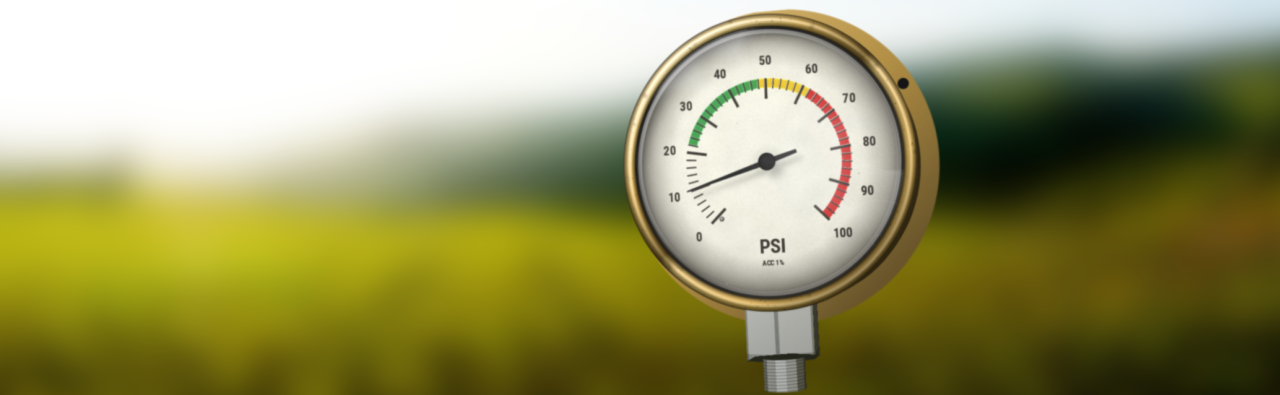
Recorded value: **10** psi
